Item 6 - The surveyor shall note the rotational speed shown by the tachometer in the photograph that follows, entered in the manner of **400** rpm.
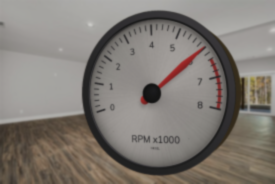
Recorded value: **6000** rpm
